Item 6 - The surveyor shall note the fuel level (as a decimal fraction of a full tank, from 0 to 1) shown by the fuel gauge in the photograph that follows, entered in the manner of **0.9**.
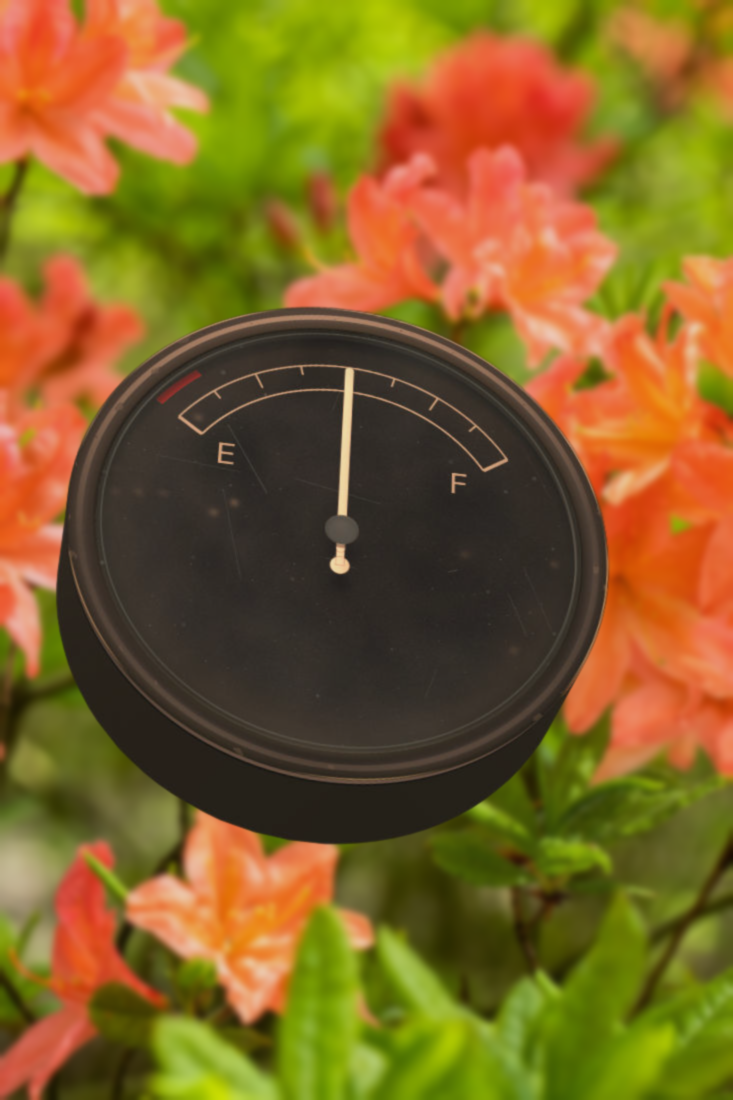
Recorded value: **0.5**
